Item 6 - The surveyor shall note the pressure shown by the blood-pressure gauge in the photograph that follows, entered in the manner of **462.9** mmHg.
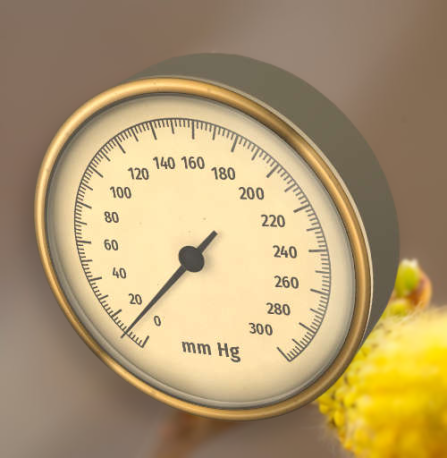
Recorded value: **10** mmHg
